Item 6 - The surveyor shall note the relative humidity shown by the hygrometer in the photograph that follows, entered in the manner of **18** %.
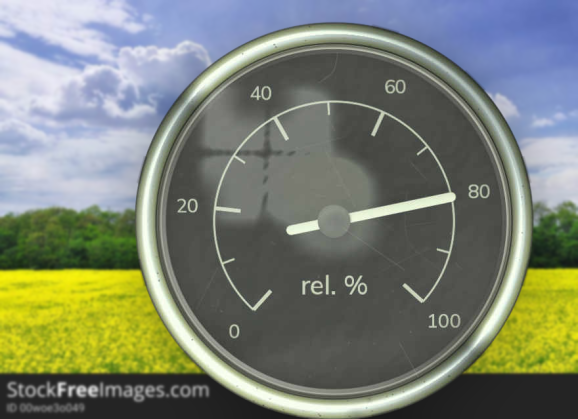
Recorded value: **80** %
